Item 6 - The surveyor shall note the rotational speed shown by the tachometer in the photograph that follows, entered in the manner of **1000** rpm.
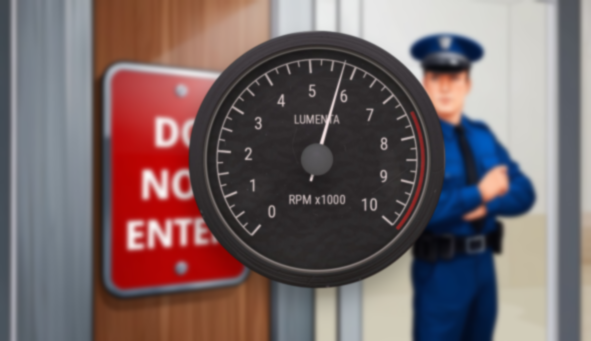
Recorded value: **5750** rpm
